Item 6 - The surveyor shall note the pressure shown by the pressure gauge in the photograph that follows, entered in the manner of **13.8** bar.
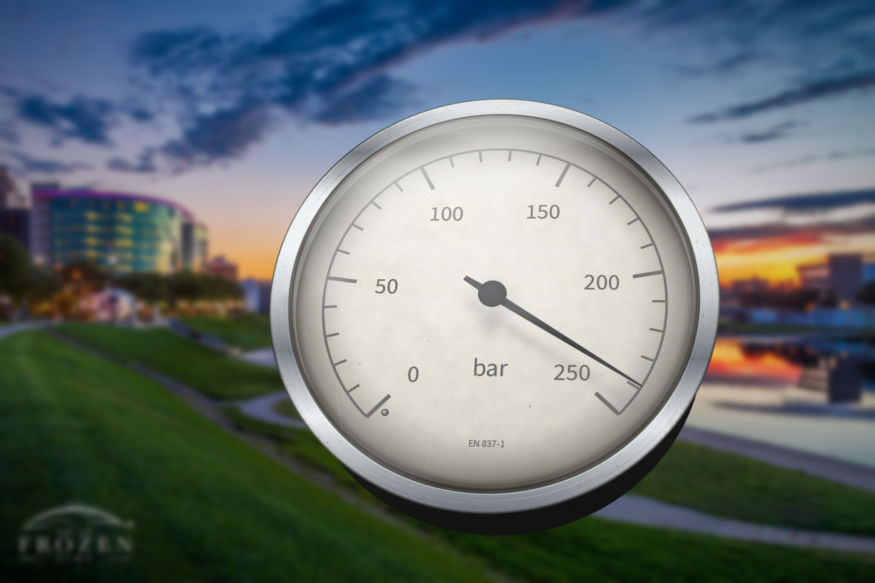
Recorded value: **240** bar
